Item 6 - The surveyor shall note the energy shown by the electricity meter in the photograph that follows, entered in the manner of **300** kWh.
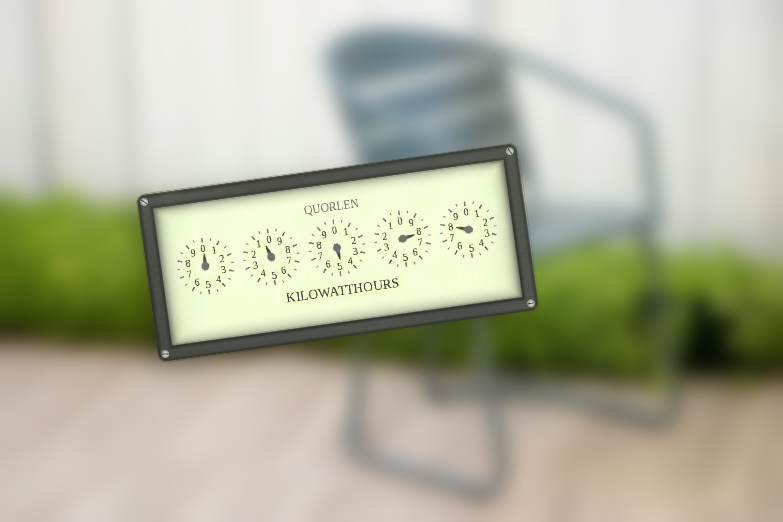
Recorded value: **478** kWh
